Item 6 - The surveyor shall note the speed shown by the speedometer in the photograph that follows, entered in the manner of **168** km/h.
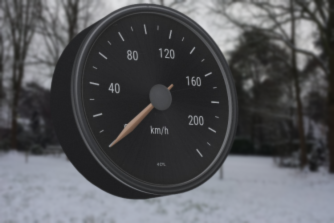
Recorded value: **0** km/h
